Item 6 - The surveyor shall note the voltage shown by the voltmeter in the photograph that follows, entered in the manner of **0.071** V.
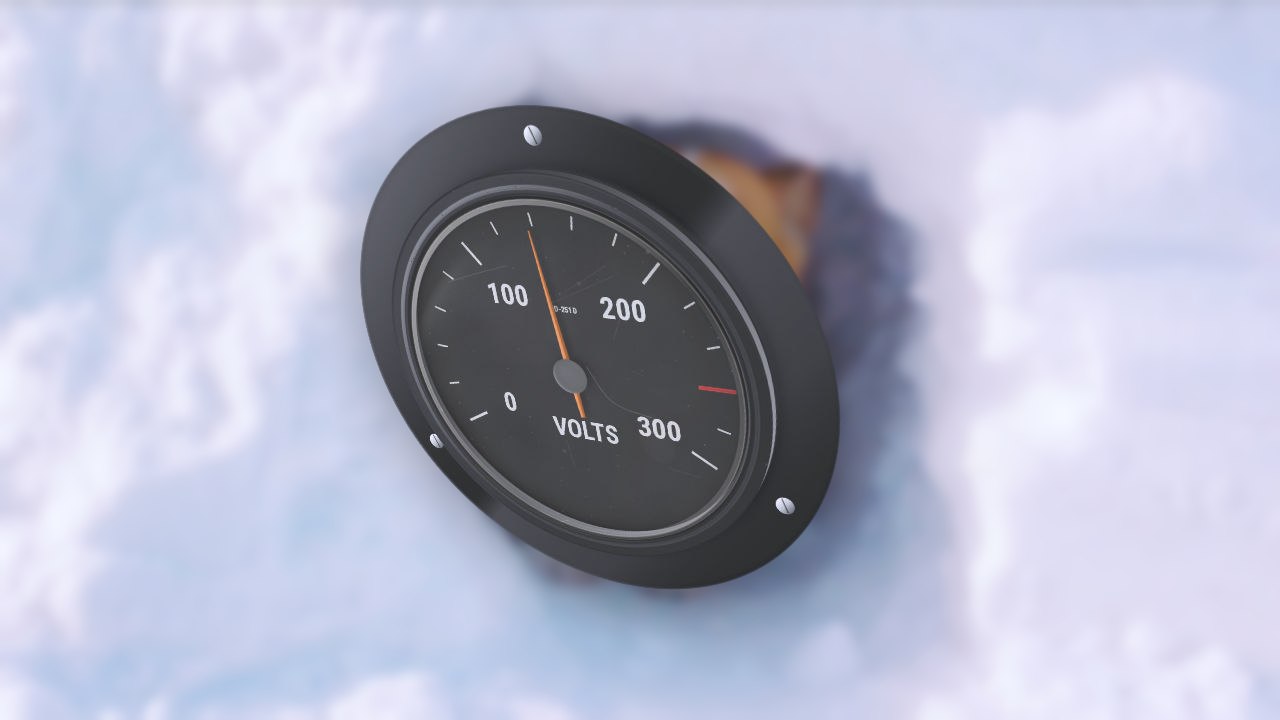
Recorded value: **140** V
